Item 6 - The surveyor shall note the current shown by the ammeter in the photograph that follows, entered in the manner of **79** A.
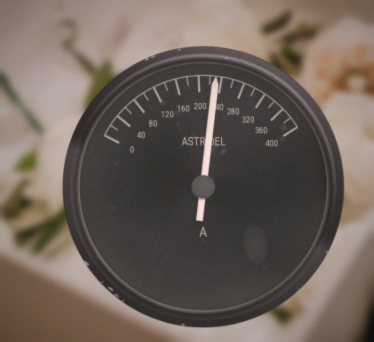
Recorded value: **230** A
